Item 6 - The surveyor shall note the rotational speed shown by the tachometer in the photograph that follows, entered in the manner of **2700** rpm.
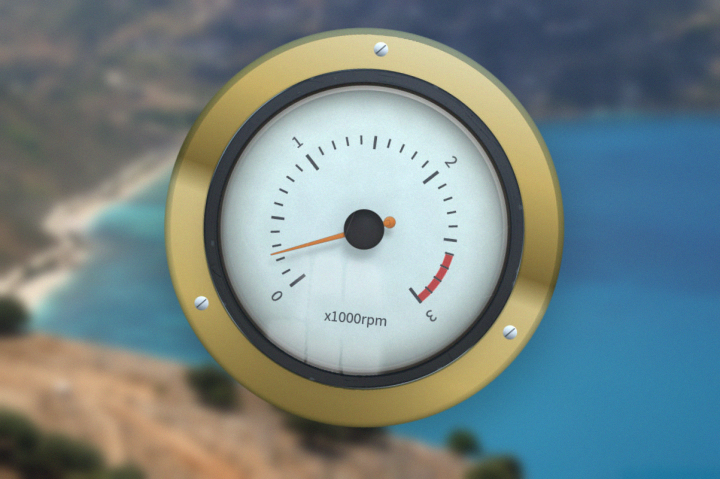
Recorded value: **250** rpm
